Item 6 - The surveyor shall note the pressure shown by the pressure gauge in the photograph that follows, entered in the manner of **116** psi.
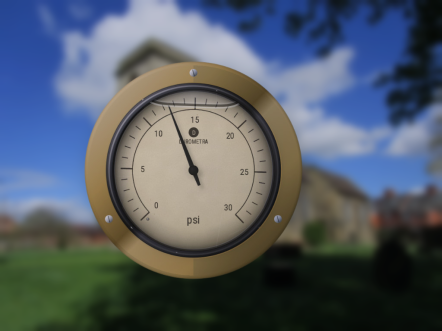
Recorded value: **12.5** psi
